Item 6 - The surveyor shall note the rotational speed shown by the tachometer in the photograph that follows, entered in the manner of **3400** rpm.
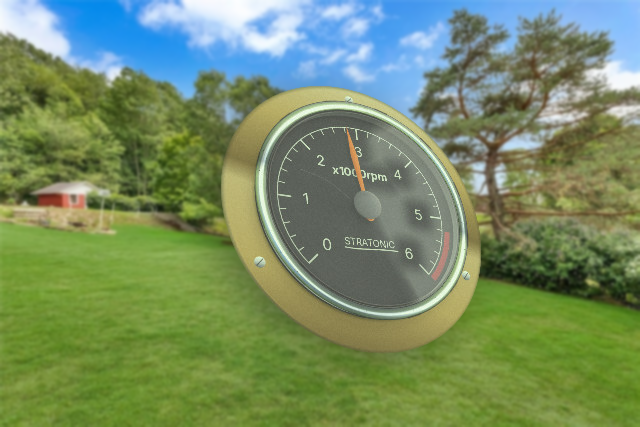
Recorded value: **2800** rpm
